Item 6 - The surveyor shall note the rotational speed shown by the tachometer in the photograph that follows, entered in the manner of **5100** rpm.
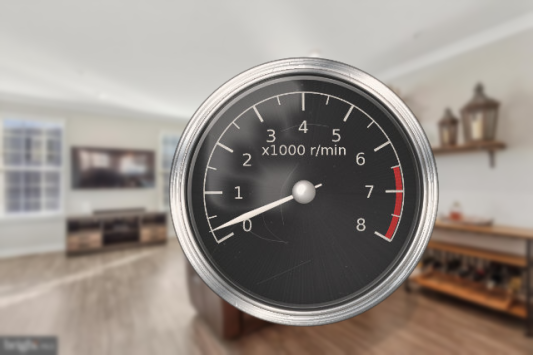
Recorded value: **250** rpm
